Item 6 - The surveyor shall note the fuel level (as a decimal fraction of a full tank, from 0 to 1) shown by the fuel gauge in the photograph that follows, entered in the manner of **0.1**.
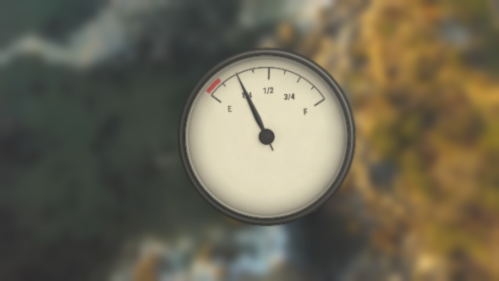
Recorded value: **0.25**
